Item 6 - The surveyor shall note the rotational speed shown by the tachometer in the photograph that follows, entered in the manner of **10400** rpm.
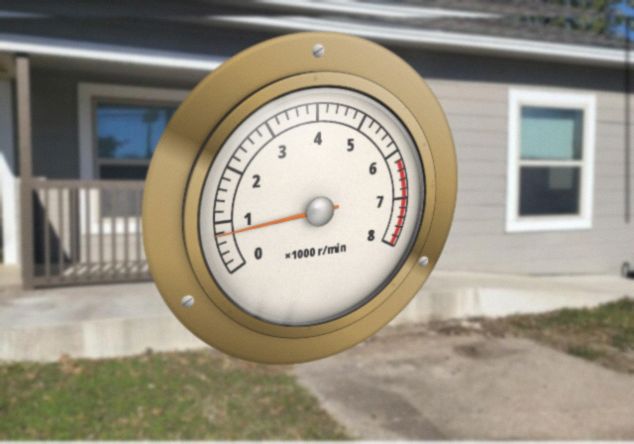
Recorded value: **800** rpm
